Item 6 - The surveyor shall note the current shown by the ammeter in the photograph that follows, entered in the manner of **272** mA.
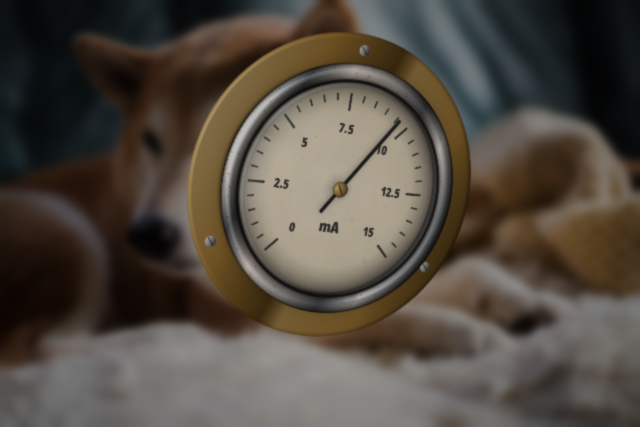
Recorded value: **9.5** mA
